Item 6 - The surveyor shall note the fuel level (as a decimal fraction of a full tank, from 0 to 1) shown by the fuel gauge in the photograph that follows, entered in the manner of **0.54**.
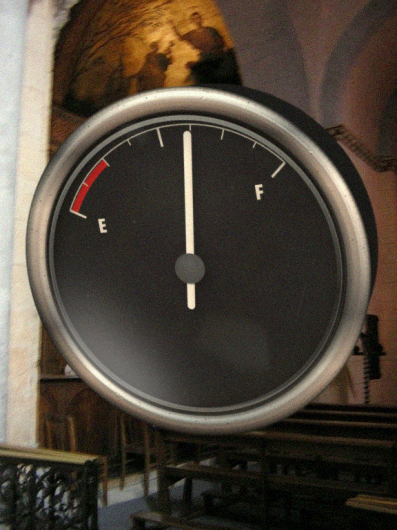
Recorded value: **0.625**
